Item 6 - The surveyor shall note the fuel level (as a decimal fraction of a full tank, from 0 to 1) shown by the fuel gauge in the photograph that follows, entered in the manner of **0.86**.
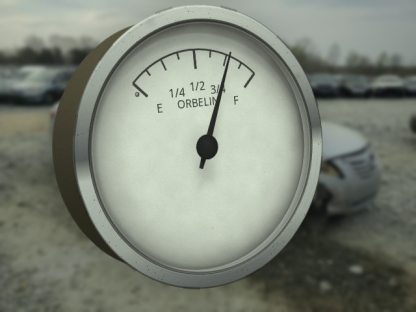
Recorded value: **0.75**
